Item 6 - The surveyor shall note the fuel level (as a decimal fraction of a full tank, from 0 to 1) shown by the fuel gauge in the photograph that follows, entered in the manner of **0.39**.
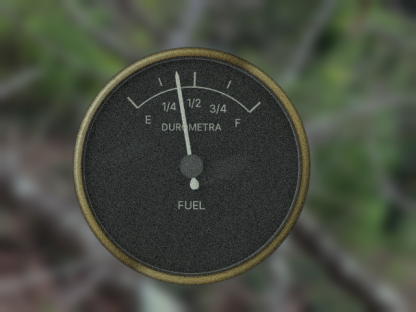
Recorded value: **0.375**
